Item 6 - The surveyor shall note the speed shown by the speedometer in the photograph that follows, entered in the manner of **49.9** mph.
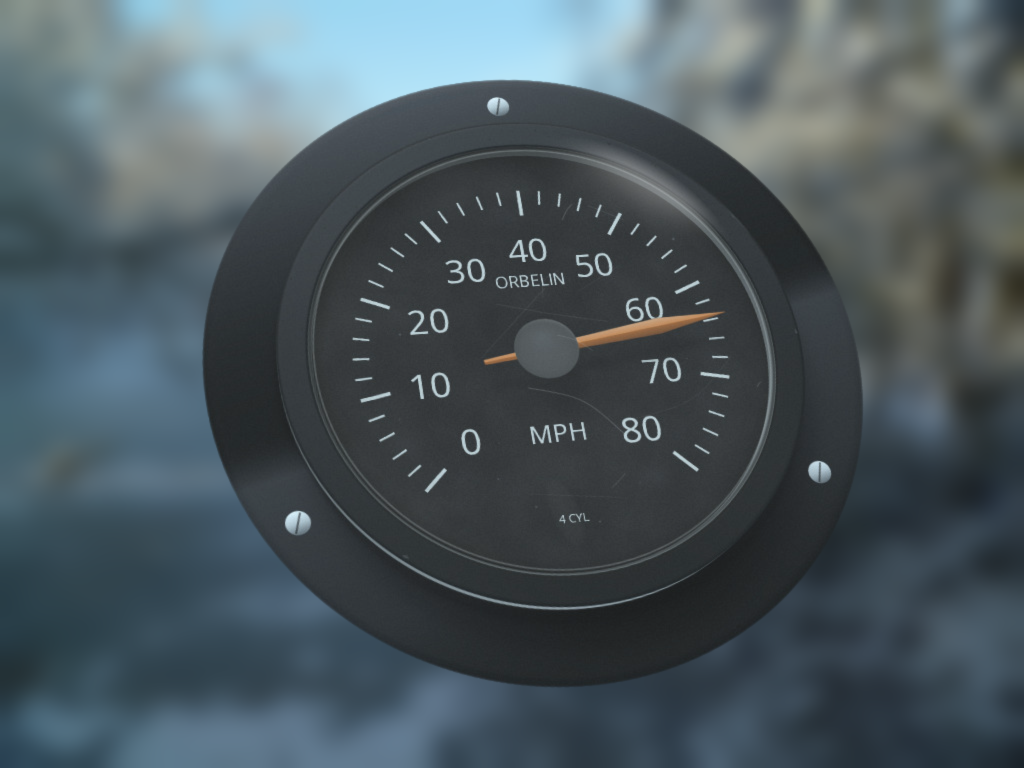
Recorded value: **64** mph
